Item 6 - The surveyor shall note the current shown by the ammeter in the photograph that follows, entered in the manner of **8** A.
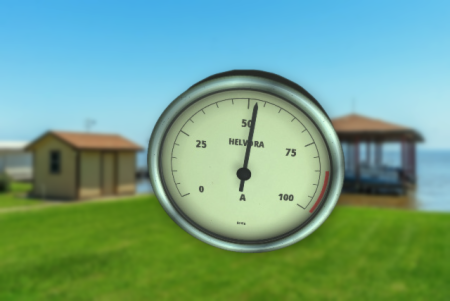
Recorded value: **52.5** A
